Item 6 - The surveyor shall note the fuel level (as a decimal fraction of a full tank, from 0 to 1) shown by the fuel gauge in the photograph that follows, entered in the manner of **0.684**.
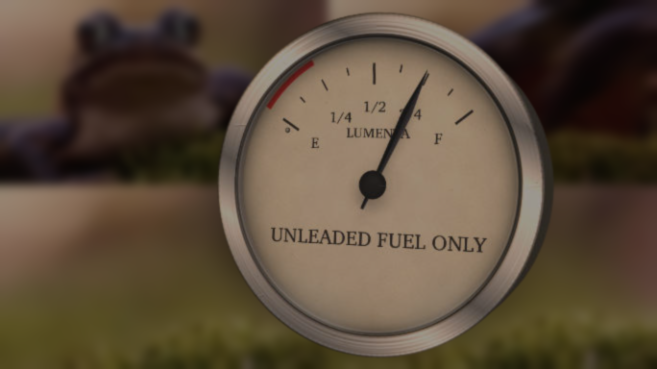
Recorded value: **0.75**
